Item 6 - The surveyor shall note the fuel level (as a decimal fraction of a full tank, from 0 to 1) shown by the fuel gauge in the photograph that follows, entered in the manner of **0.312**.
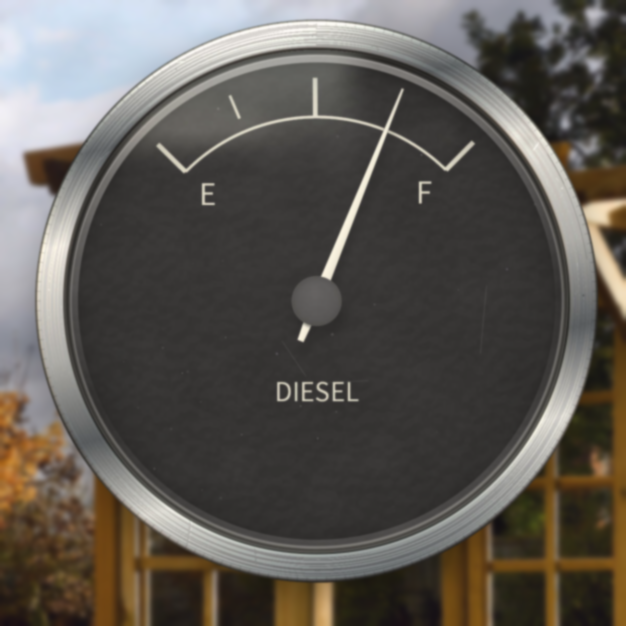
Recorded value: **0.75**
